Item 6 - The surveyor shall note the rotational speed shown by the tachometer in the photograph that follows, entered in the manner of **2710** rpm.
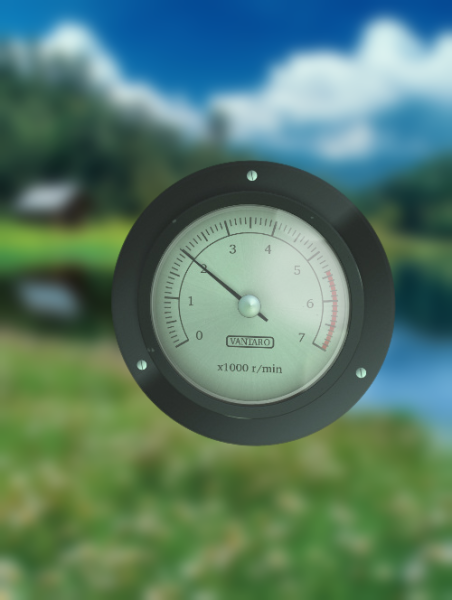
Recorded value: **2000** rpm
